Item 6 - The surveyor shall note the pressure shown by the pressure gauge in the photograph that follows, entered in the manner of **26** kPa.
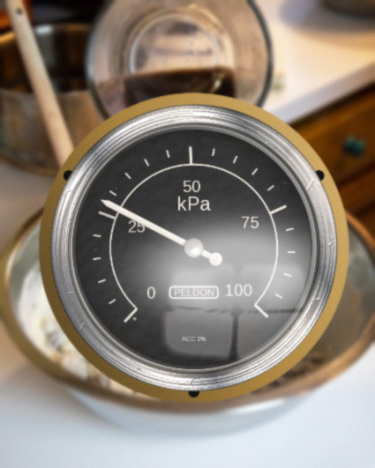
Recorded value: **27.5** kPa
